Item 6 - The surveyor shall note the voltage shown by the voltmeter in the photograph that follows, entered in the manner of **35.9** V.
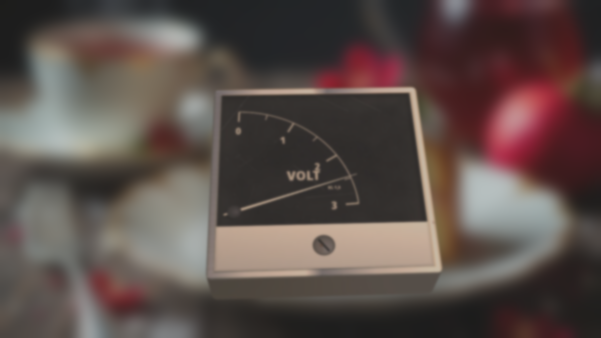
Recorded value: **2.5** V
